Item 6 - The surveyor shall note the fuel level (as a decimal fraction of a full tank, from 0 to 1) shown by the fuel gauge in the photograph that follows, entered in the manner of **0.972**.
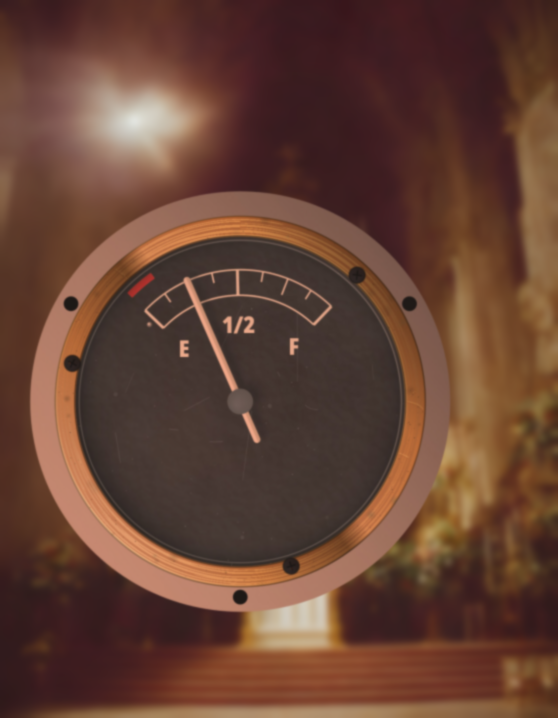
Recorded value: **0.25**
